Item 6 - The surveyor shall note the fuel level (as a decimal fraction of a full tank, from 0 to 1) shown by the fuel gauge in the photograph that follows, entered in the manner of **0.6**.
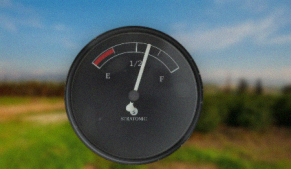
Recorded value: **0.625**
